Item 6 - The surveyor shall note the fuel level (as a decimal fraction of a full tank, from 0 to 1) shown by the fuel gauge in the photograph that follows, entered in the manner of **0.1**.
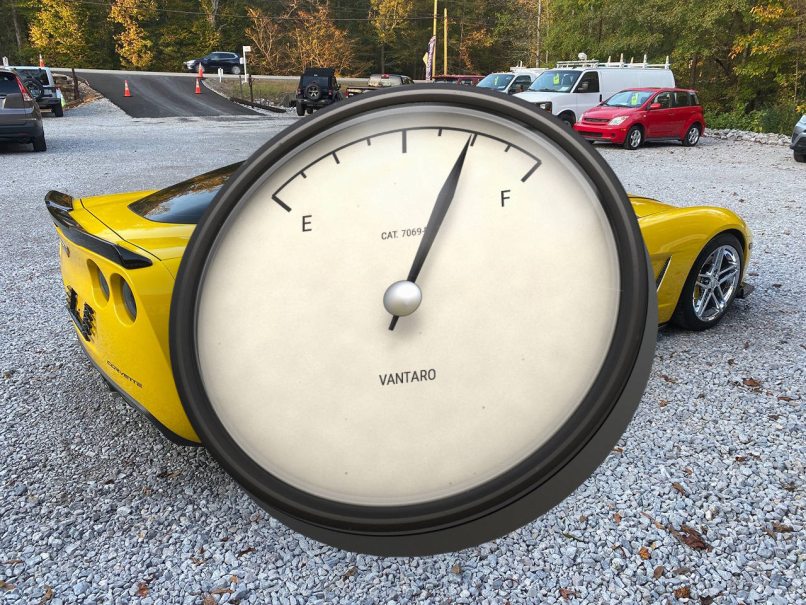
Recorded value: **0.75**
